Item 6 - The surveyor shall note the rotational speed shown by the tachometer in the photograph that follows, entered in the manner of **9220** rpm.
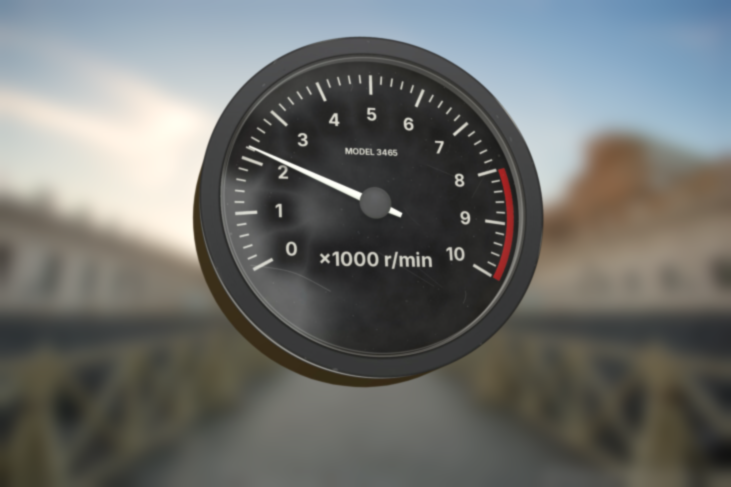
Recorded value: **2200** rpm
